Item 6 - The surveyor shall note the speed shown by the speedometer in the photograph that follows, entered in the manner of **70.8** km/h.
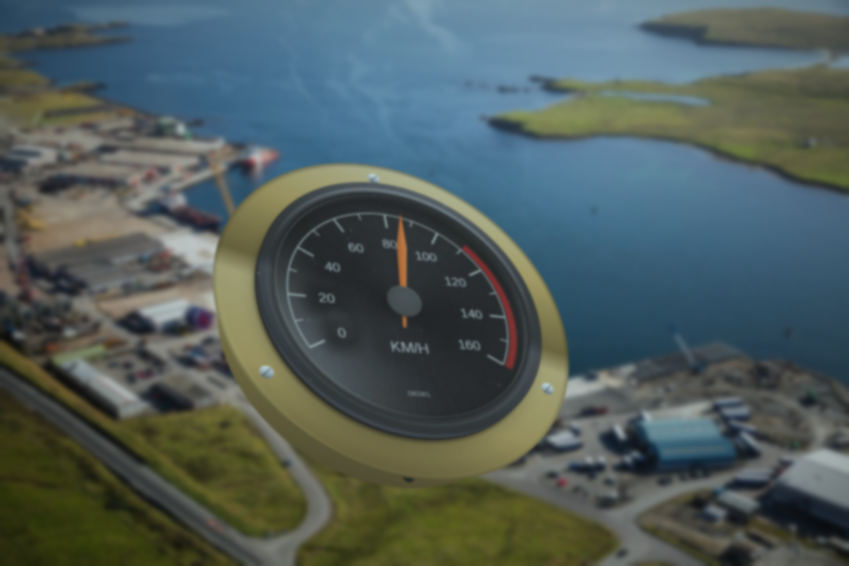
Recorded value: **85** km/h
